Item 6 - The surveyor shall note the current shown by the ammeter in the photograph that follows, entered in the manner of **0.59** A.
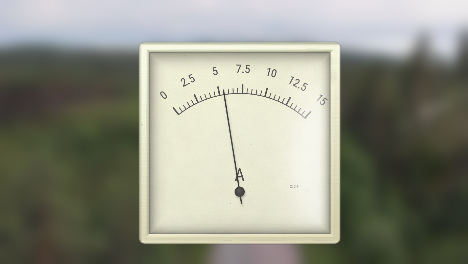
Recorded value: **5.5** A
